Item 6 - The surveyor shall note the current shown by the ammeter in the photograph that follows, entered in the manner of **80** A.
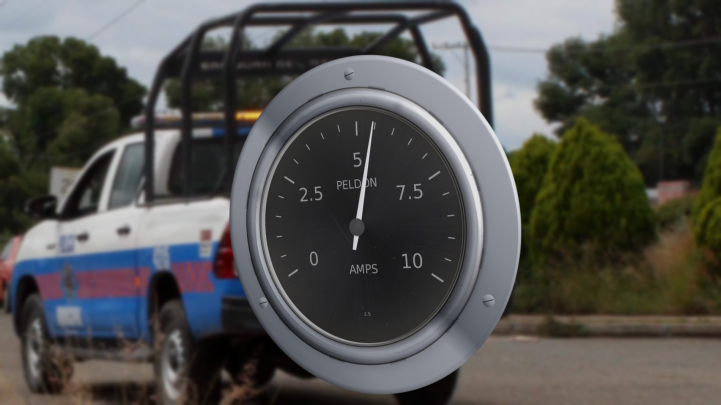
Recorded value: **5.5** A
